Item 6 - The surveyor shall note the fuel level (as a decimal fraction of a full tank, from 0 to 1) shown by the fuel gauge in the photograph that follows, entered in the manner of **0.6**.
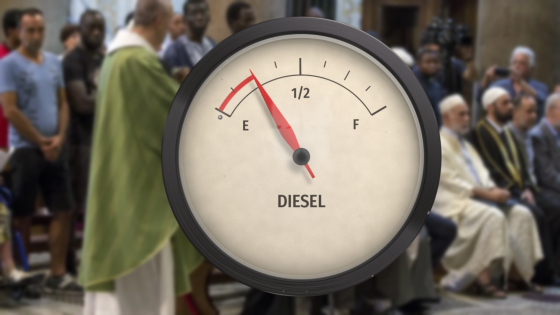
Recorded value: **0.25**
